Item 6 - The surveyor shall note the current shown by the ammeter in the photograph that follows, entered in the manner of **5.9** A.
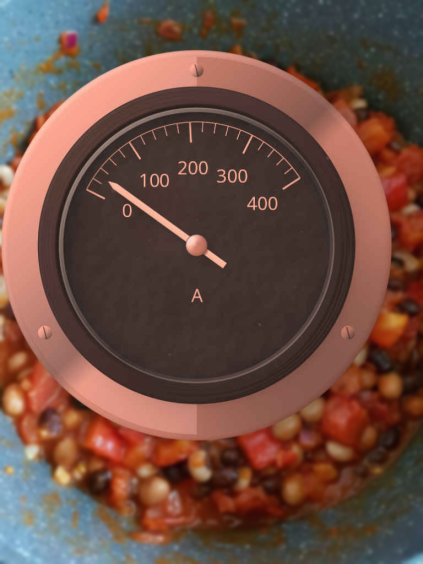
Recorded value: **30** A
